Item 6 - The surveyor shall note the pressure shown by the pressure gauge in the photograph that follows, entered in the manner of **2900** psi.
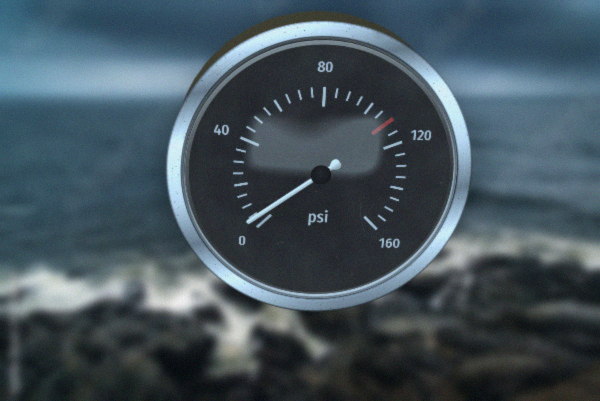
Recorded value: **5** psi
